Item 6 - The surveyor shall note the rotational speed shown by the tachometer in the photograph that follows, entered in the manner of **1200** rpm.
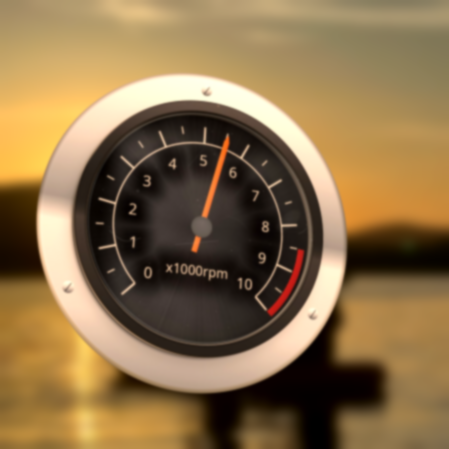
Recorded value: **5500** rpm
